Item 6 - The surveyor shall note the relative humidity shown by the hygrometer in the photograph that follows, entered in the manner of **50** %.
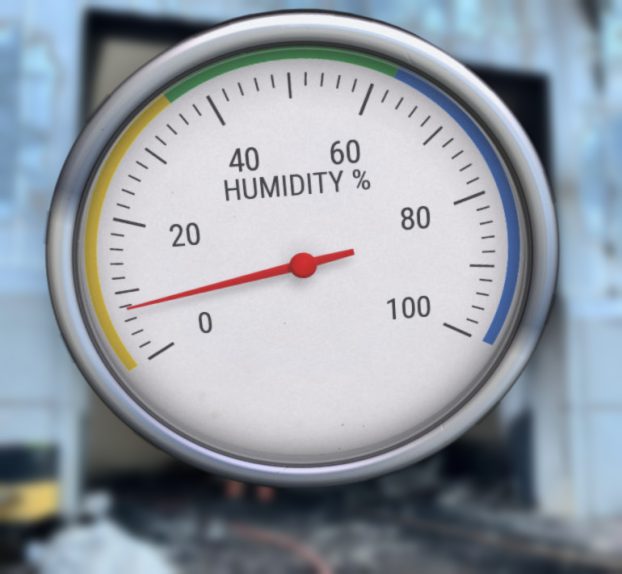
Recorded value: **8** %
